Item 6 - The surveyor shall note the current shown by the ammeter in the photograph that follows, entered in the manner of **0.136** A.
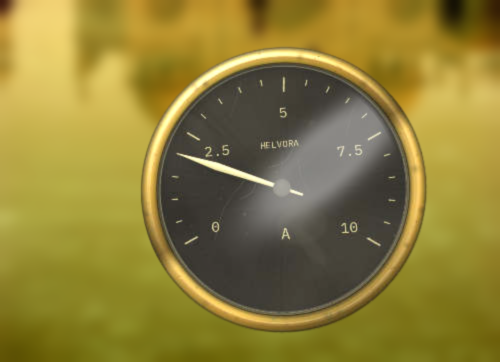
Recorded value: **2** A
